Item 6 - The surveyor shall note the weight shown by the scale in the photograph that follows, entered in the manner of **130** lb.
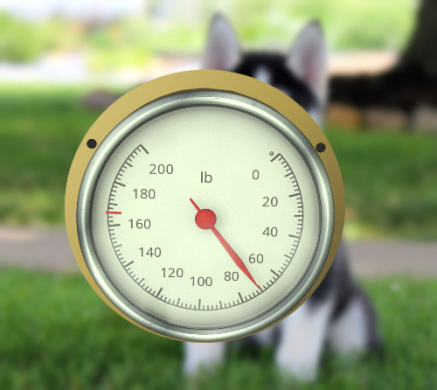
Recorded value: **70** lb
